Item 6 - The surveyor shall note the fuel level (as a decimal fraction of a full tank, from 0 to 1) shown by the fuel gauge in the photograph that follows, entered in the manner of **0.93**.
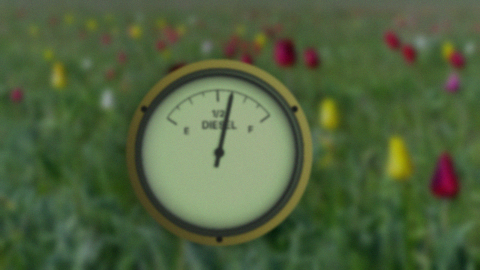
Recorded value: **0.625**
